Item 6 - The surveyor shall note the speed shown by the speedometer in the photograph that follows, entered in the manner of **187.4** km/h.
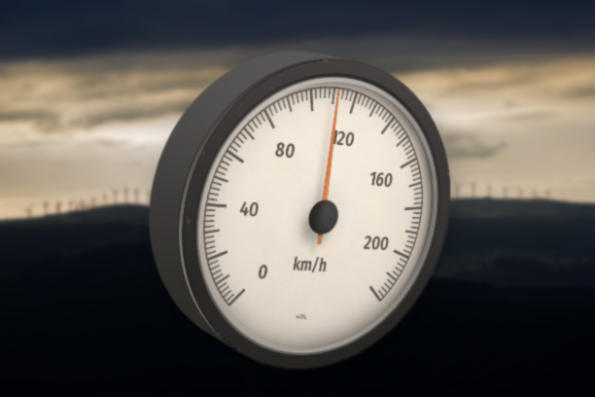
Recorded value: **110** km/h
